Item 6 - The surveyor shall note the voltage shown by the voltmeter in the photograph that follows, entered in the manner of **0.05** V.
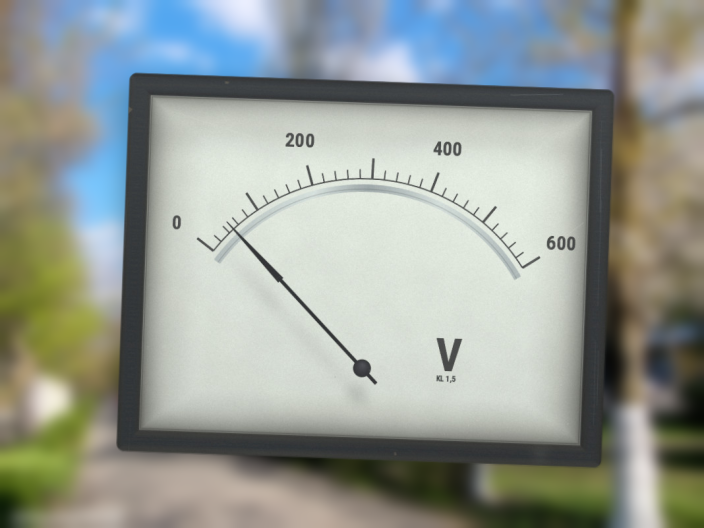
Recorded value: **50** V
